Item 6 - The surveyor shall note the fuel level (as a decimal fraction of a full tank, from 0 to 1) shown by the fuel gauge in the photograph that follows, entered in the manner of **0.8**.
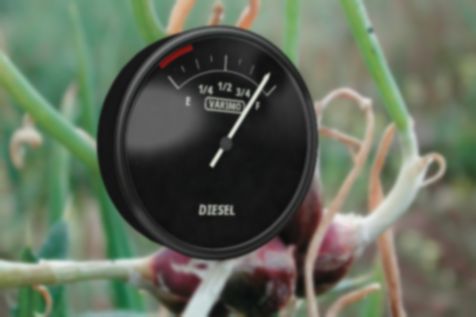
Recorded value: **0.875**
